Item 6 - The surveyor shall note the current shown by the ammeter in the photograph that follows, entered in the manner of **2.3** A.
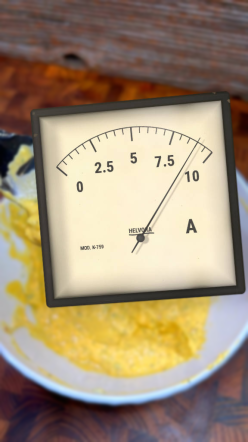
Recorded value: **9** A
